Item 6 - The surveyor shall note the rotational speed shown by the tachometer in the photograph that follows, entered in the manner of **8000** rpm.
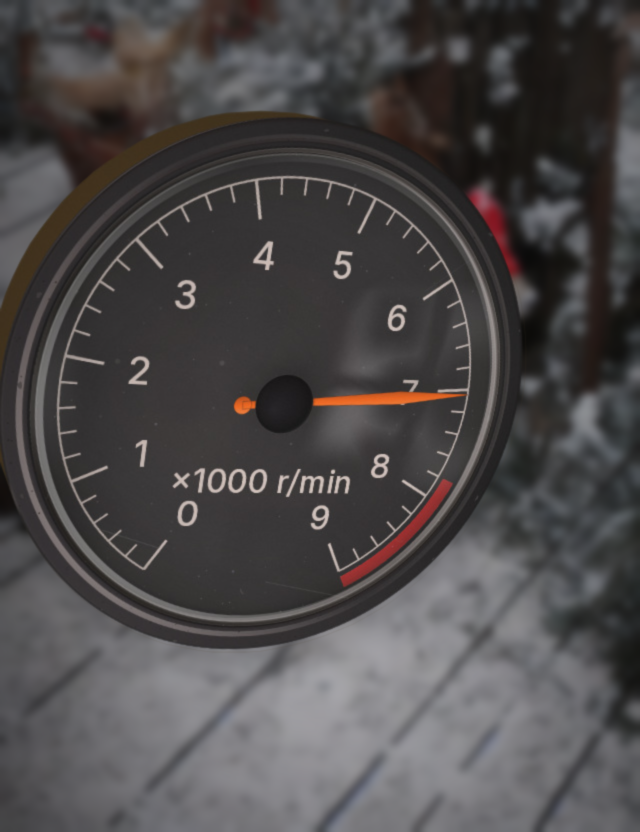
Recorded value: **7000** rpm
